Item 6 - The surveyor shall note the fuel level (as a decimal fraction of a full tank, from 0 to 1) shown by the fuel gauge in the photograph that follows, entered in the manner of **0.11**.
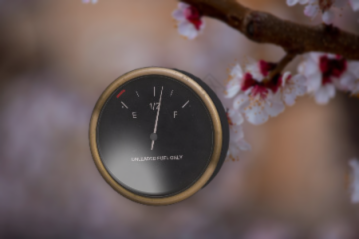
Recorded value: **0.625**
